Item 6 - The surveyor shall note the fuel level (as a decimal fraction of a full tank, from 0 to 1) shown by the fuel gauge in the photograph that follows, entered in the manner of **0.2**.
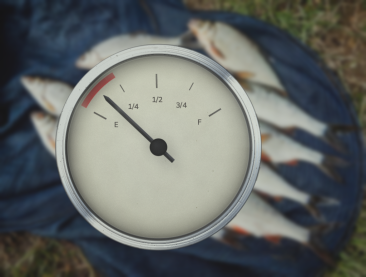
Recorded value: **0.125**
